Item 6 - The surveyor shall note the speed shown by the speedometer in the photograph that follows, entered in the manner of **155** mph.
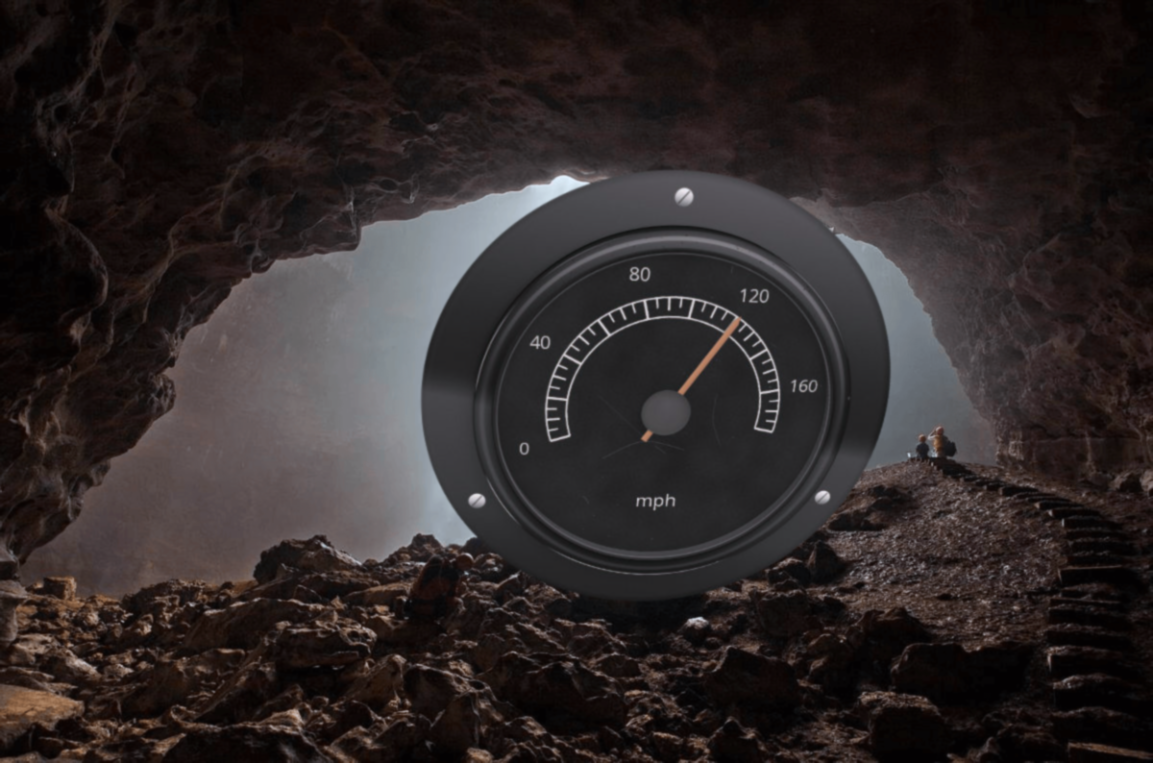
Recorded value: **120** mph
